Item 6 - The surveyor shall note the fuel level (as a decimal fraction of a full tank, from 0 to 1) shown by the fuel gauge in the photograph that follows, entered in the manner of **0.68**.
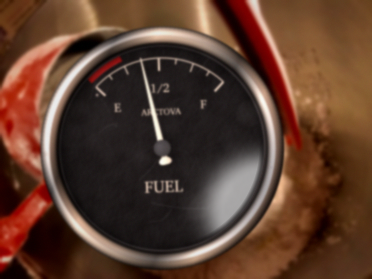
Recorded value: **0.375**
